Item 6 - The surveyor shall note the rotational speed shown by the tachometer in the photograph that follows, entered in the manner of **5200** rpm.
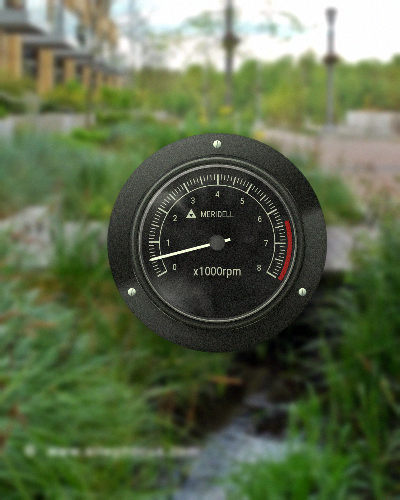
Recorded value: **500** rpm
